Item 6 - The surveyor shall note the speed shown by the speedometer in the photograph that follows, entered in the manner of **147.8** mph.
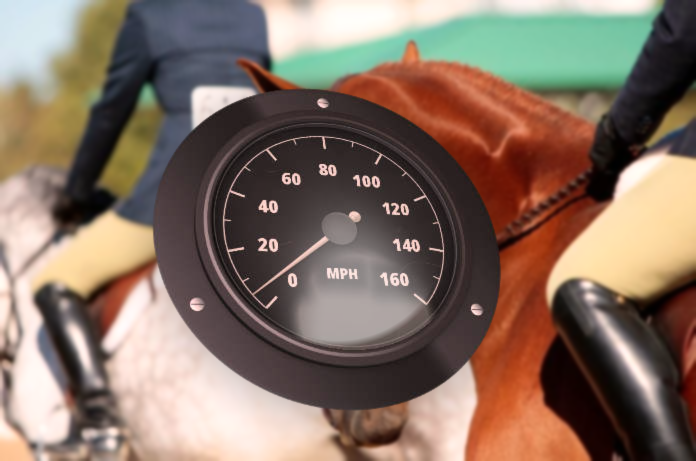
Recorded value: **5** mph
